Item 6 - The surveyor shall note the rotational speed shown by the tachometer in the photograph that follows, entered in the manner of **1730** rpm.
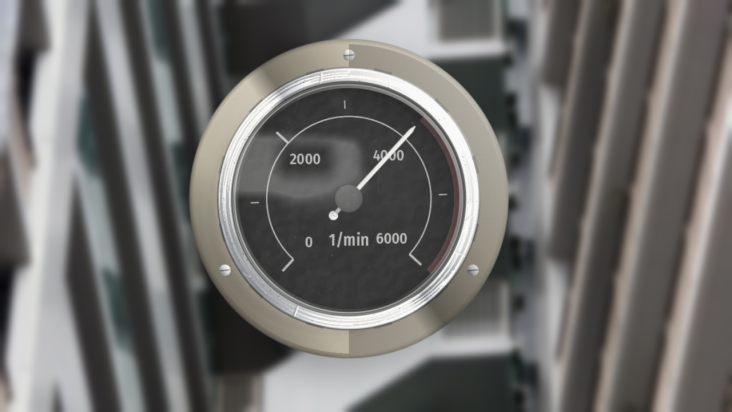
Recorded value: **4000** rpm
